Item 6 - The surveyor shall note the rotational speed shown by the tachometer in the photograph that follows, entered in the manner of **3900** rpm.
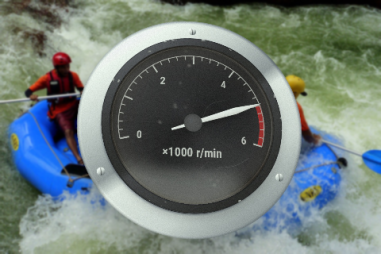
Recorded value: **5000** rpm
